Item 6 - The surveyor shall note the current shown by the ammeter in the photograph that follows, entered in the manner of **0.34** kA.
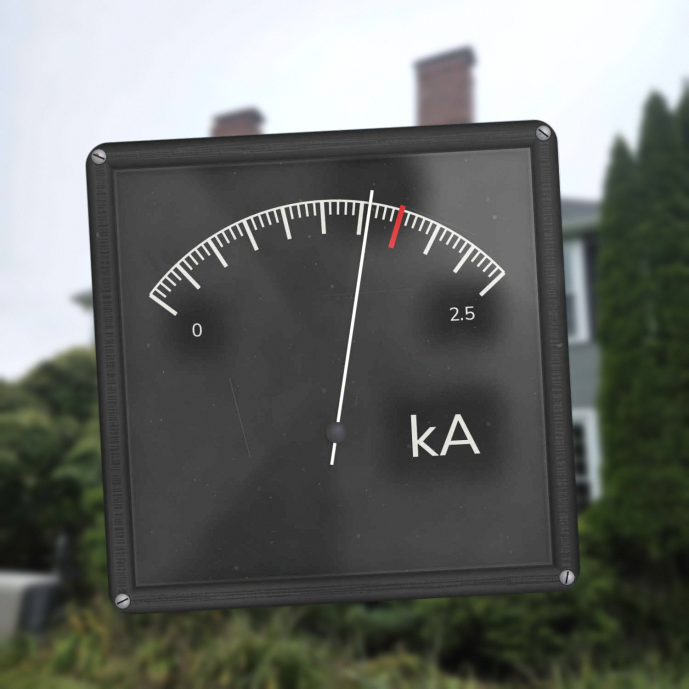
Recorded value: **1.55** kA
